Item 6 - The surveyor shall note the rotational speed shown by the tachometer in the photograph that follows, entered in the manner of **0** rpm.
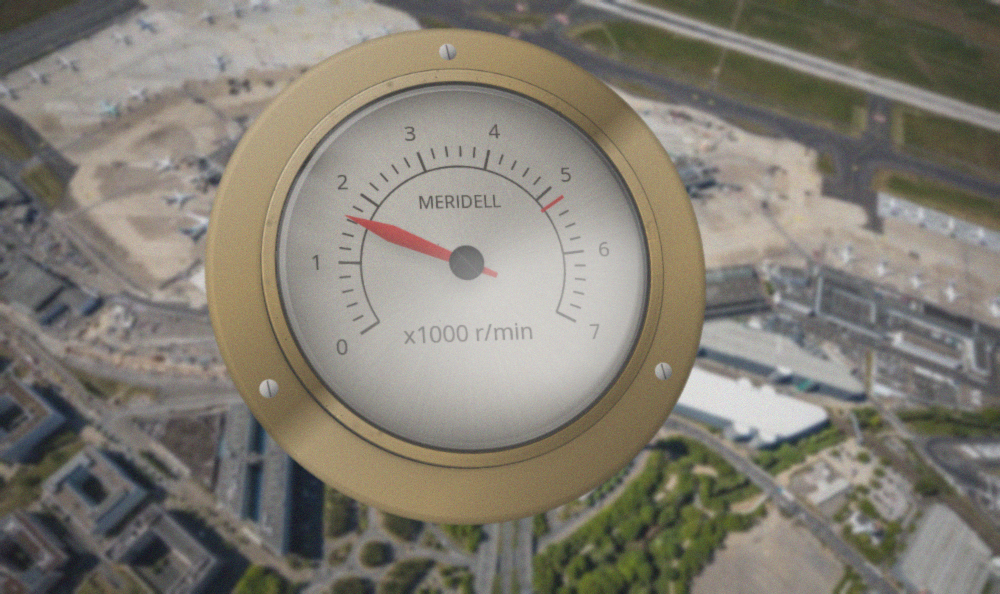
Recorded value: **1600** rpm
